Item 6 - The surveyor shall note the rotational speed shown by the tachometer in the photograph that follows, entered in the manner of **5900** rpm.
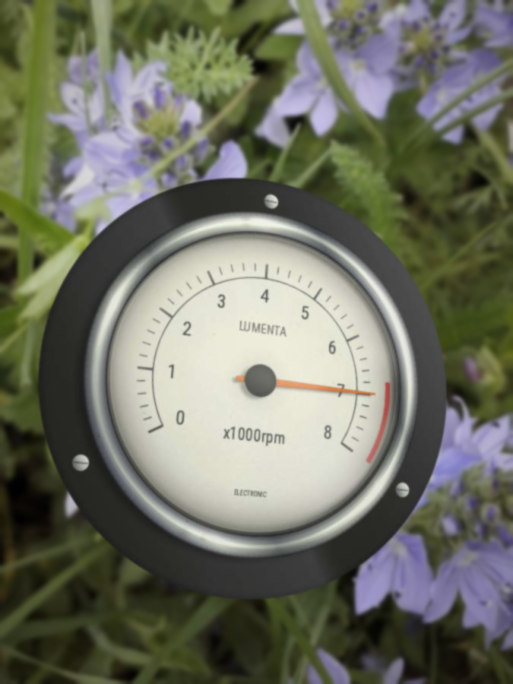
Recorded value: **7000** rpm
